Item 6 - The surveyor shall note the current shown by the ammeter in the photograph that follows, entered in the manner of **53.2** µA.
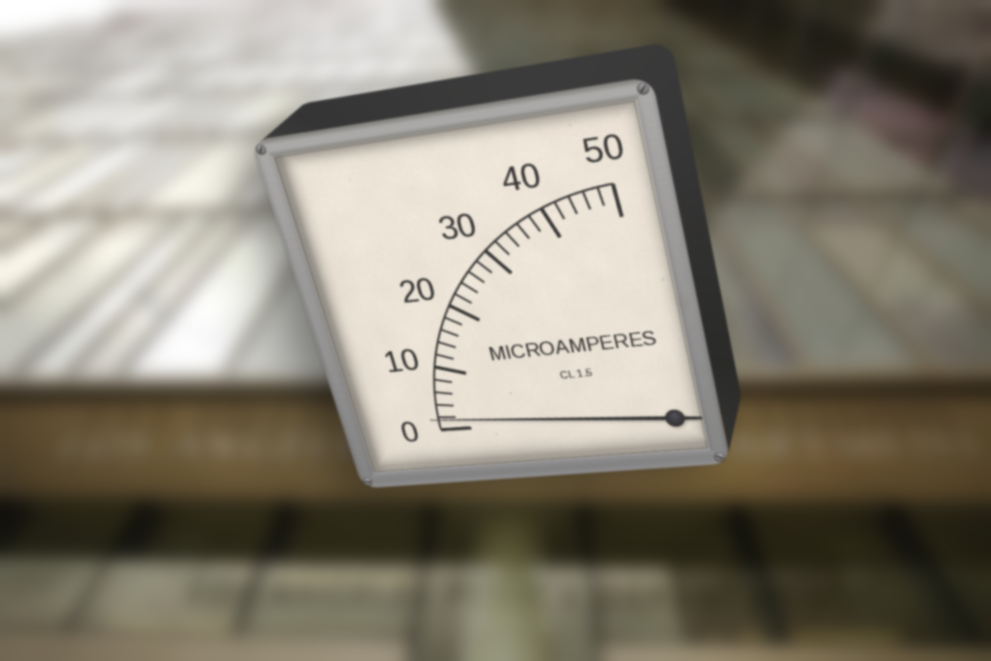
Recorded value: **2** µA
